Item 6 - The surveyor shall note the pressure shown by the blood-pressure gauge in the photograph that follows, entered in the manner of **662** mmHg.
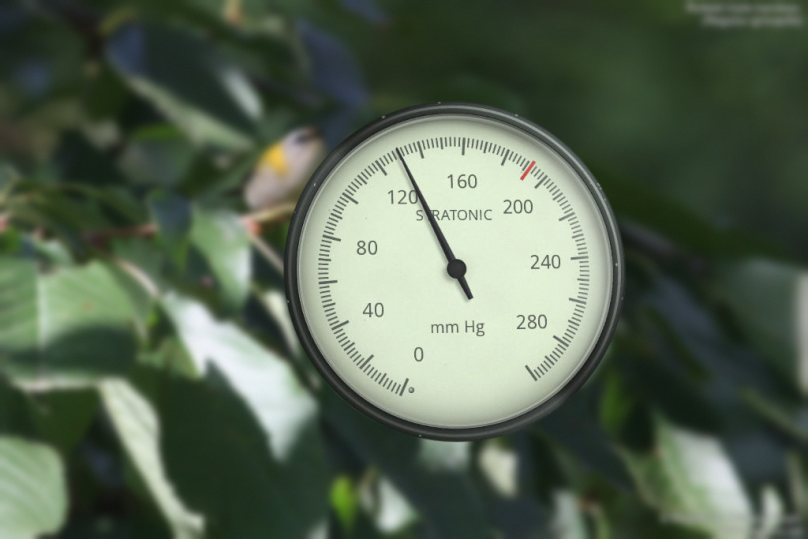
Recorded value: **130** mmHg
